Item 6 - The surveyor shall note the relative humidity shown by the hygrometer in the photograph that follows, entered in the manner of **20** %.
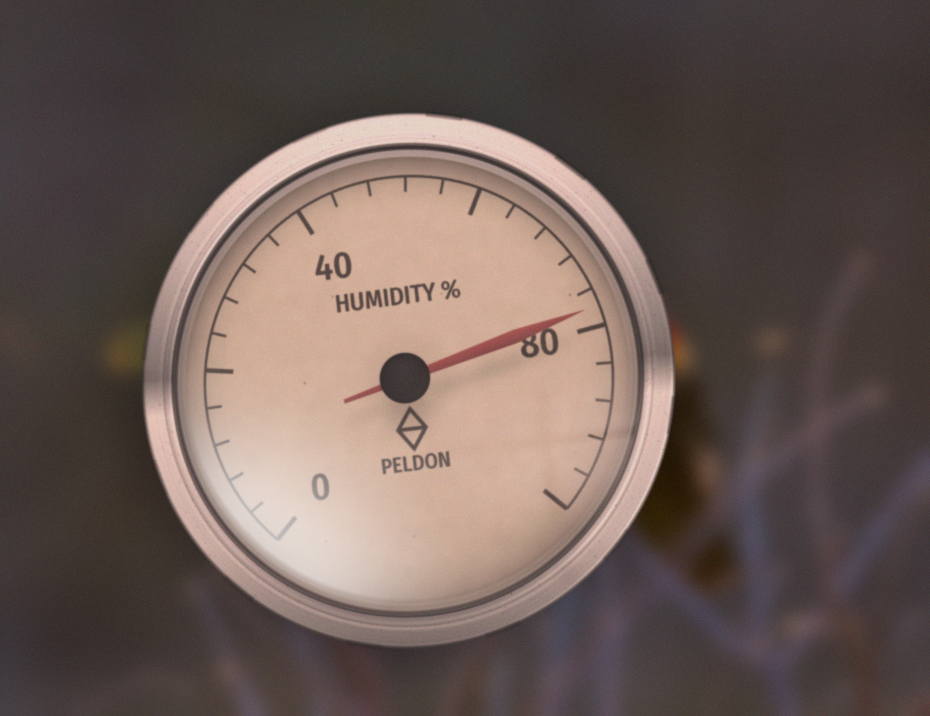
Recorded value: **78** %
